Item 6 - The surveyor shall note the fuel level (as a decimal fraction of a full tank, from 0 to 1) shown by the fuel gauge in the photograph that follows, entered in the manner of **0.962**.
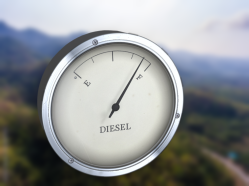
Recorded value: **0.875**
